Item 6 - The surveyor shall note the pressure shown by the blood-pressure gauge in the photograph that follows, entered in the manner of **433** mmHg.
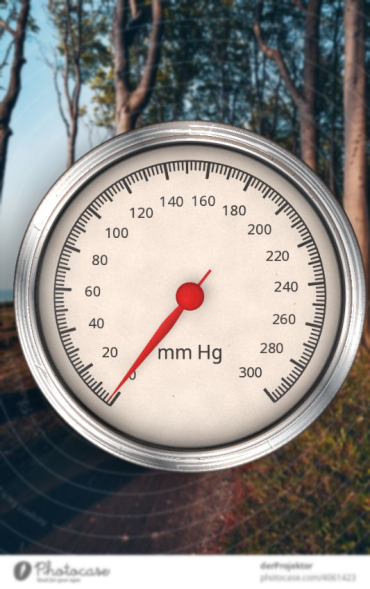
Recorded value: **2** mmHg
